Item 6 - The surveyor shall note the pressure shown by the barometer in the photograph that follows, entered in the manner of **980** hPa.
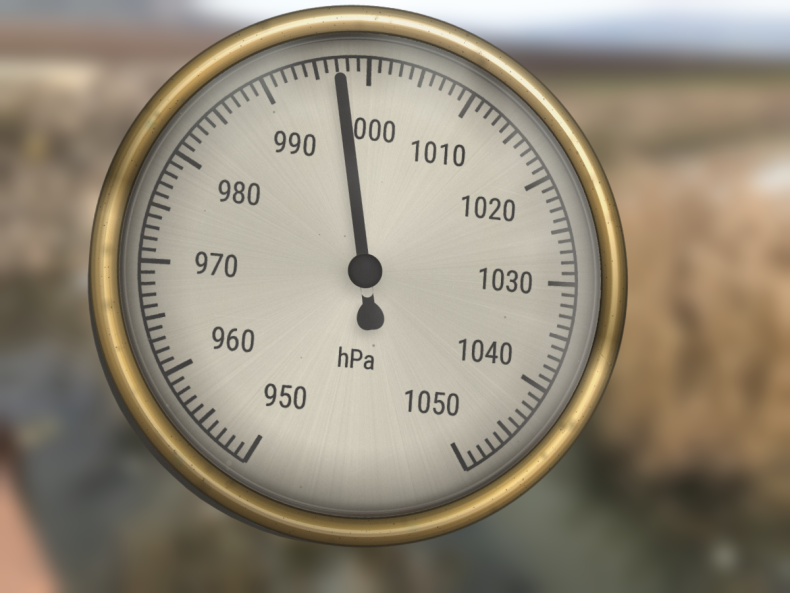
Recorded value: **997** hPa
